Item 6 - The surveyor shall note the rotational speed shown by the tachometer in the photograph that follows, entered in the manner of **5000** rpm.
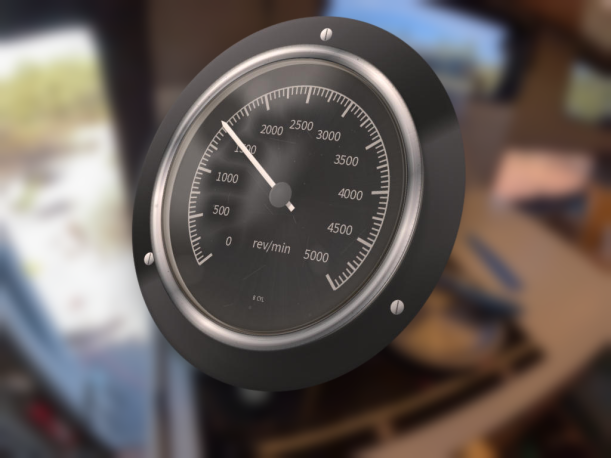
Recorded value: **1500** rpm
